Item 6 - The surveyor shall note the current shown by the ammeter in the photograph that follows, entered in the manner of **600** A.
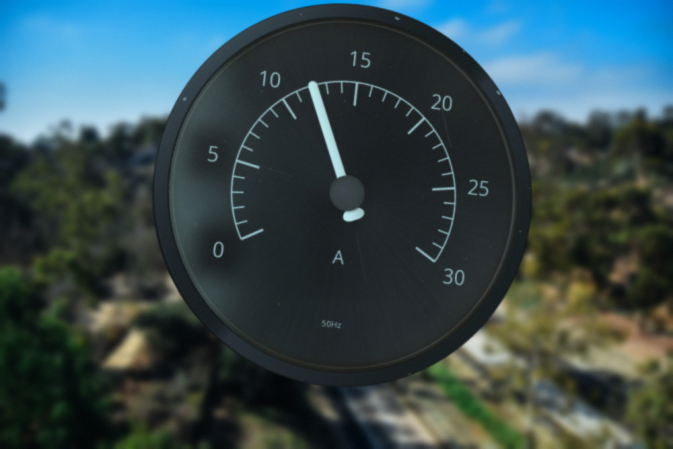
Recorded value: **12** A
